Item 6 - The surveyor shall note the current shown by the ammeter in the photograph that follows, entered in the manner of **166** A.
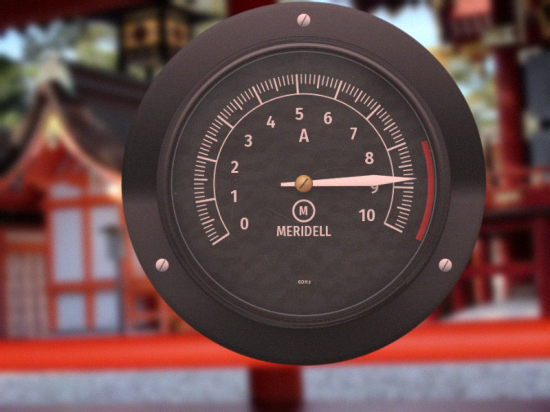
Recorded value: **8.8** A
